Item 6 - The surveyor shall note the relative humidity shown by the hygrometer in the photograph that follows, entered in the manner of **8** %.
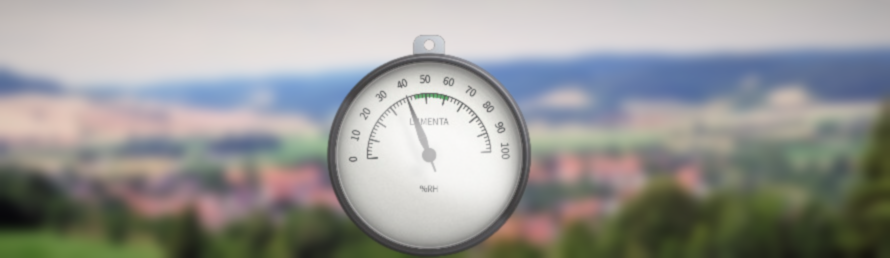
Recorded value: **40** %
